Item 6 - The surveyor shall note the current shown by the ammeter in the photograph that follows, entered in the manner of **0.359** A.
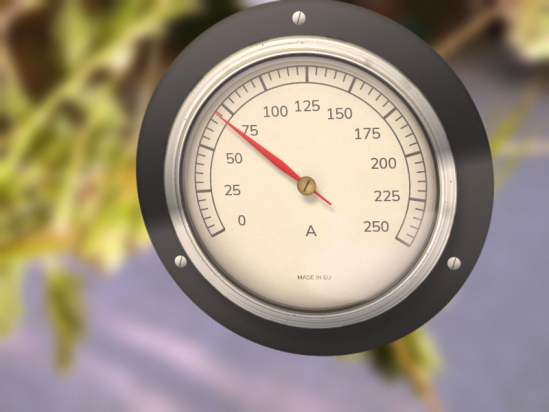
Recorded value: **70** A
